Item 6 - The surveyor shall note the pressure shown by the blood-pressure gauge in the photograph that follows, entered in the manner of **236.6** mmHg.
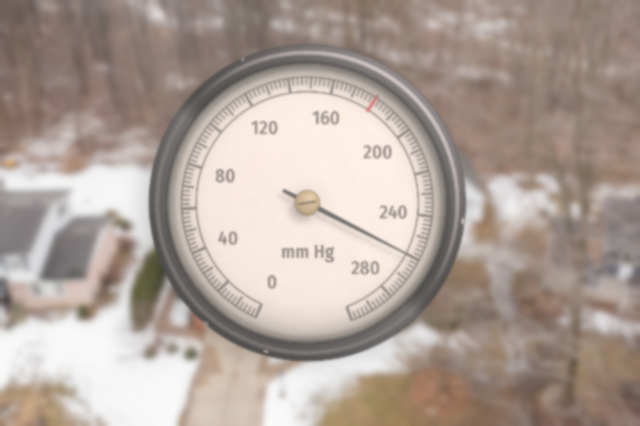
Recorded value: **260** mmHg
